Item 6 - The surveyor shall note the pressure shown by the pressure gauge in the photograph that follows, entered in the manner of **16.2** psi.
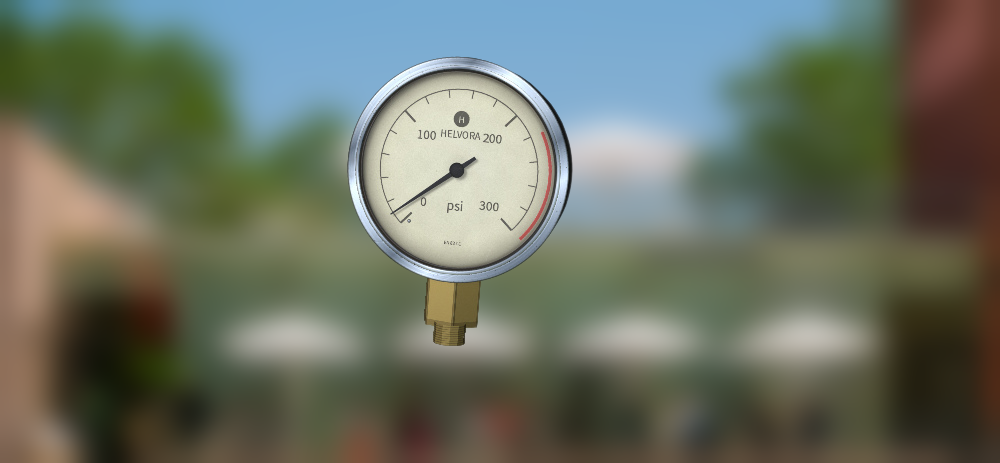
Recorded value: **10** psi
